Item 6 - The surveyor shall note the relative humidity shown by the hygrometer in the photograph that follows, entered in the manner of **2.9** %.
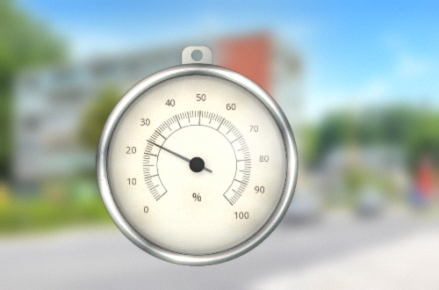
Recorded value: **25** %
